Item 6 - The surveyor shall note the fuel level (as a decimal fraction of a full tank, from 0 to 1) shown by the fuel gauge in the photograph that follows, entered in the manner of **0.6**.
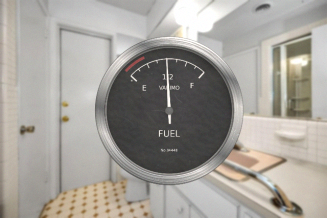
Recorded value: **0.5**
